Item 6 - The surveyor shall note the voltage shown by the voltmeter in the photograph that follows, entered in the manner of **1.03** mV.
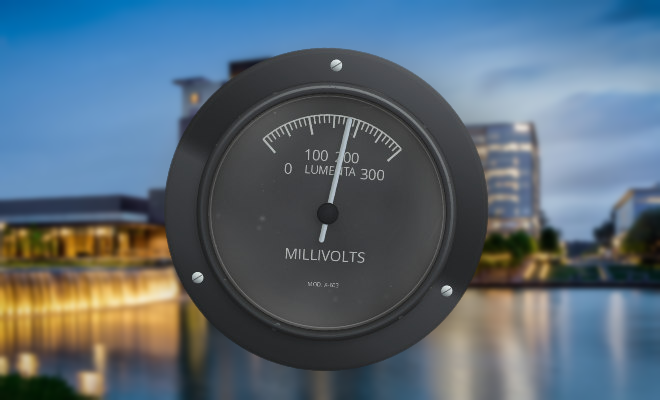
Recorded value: **180** mV
